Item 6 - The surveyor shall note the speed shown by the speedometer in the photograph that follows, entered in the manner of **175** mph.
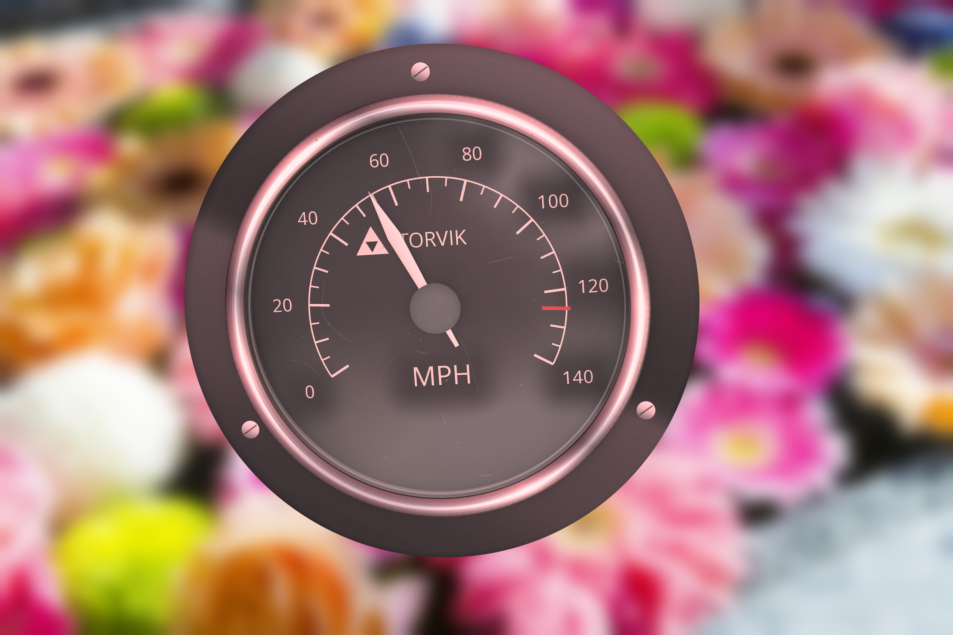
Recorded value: **55** mph
